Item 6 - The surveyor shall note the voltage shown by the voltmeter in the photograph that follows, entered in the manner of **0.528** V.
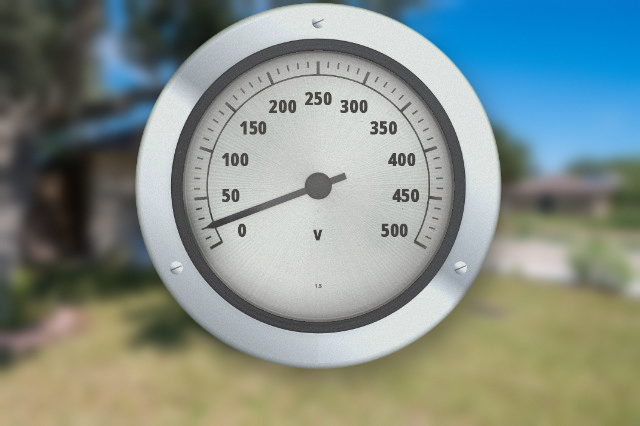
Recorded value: **20** V
